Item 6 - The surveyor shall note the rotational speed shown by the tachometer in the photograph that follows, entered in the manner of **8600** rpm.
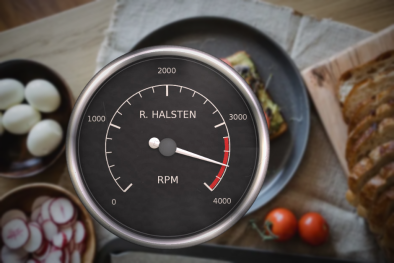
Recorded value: **3600** rpm
